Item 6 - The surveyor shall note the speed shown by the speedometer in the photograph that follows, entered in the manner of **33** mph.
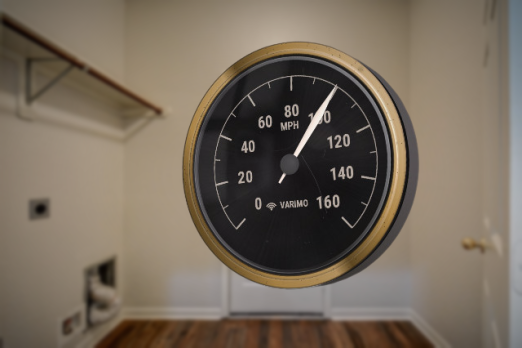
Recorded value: **100** mph
